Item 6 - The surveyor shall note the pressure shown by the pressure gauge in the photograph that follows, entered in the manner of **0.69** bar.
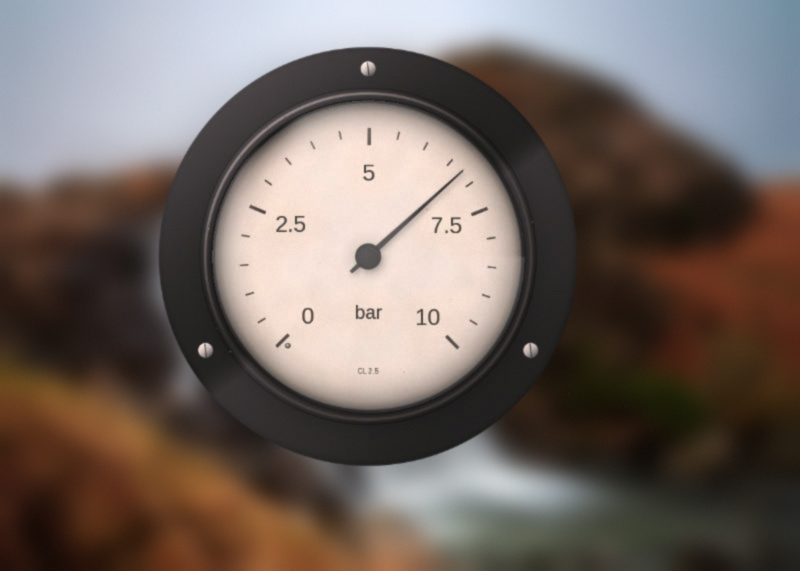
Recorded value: **6.75** bar
